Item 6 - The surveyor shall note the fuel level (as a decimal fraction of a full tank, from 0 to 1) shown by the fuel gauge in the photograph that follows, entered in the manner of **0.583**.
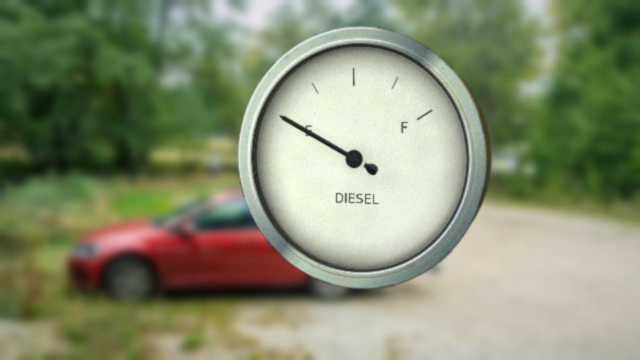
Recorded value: **0**
